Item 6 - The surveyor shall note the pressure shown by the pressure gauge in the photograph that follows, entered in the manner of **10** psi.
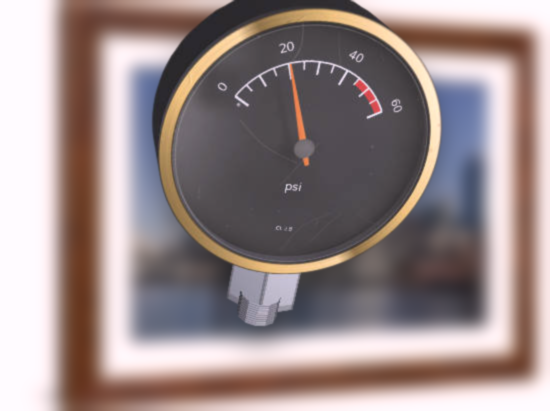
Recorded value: **20** psi
